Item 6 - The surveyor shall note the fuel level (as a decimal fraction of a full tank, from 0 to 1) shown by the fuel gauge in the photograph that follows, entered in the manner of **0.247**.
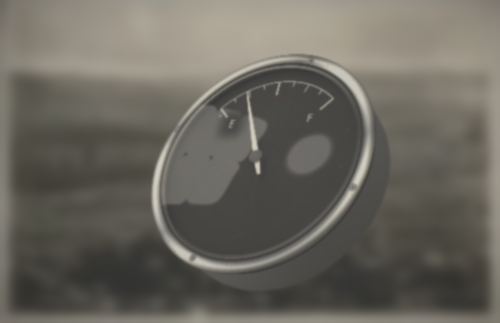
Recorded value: **0.25**
